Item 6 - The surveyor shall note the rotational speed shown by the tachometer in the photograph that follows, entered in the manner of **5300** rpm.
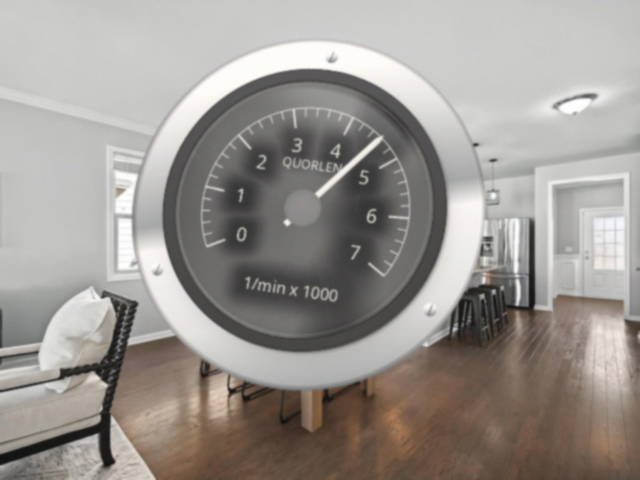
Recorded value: **4600** rpm
